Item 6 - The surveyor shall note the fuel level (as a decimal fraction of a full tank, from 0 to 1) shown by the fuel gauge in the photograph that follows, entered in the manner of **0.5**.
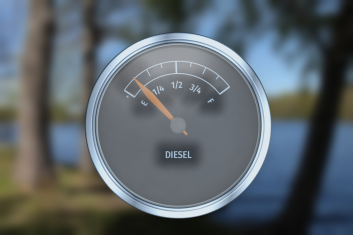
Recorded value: **0.125**
